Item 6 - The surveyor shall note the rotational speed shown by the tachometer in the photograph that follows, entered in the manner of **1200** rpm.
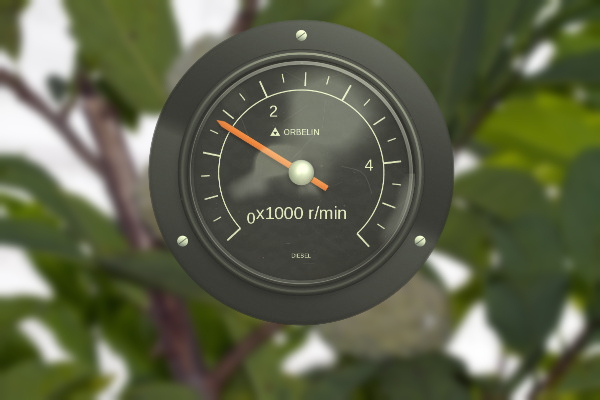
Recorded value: **1375** rpm
